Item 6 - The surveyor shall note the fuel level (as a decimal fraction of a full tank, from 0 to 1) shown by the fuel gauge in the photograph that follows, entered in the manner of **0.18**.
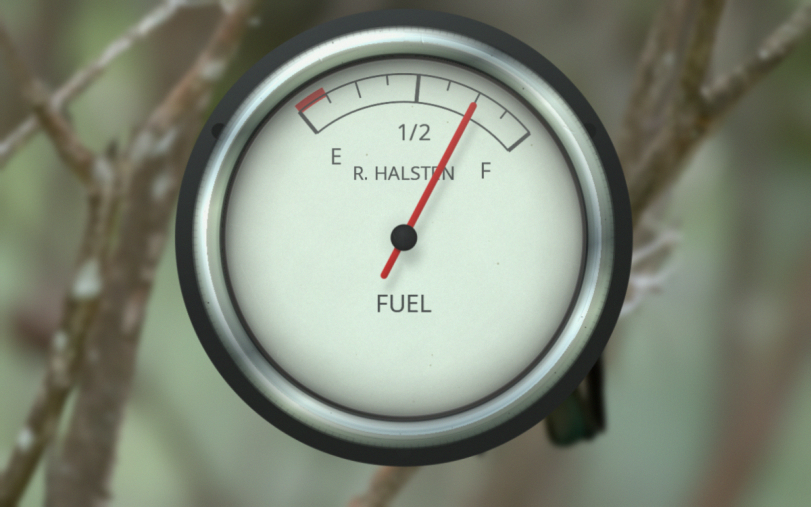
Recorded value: **0.75**
